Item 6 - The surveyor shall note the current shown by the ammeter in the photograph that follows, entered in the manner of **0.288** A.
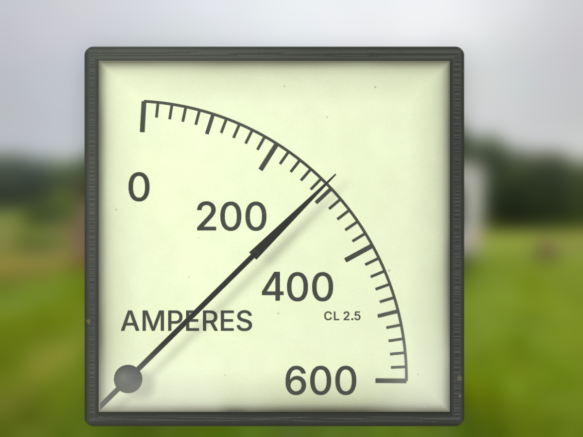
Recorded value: **290** A
